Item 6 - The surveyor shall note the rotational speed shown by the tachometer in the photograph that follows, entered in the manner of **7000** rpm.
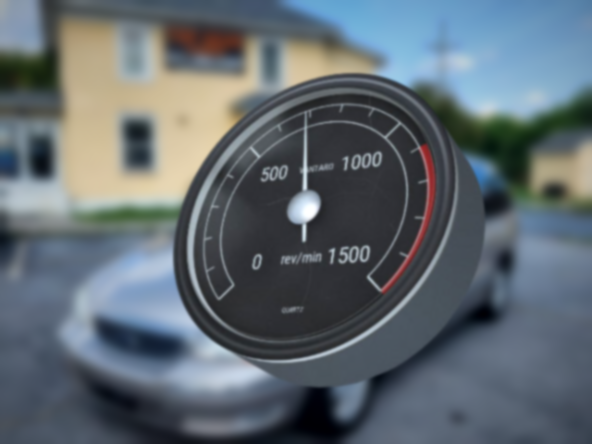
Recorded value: **700** rpm
